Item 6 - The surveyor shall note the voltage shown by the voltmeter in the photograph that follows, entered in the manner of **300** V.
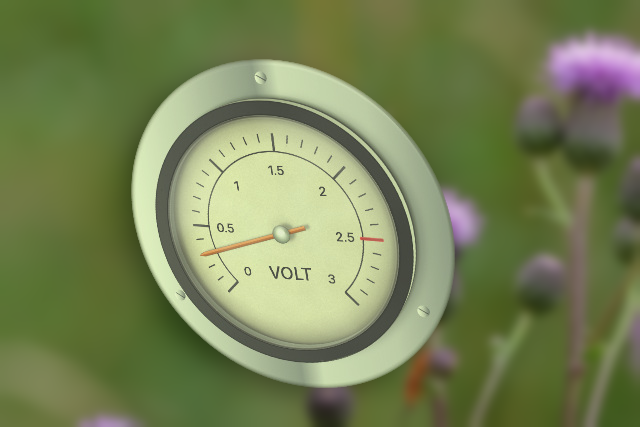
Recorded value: **0.3** V
